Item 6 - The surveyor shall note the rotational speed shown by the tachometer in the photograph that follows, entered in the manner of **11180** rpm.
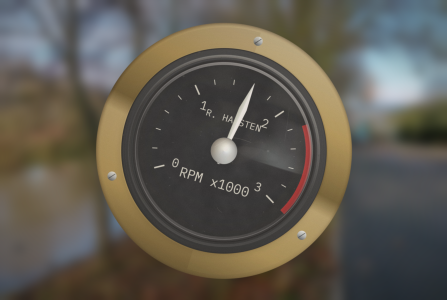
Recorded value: **1600** rpm
